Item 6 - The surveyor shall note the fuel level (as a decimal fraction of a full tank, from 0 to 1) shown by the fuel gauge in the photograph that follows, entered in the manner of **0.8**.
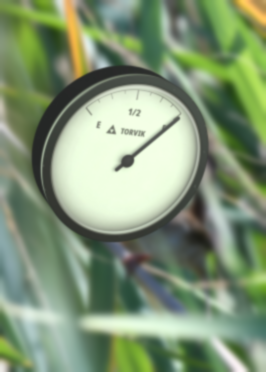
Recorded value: **1**
